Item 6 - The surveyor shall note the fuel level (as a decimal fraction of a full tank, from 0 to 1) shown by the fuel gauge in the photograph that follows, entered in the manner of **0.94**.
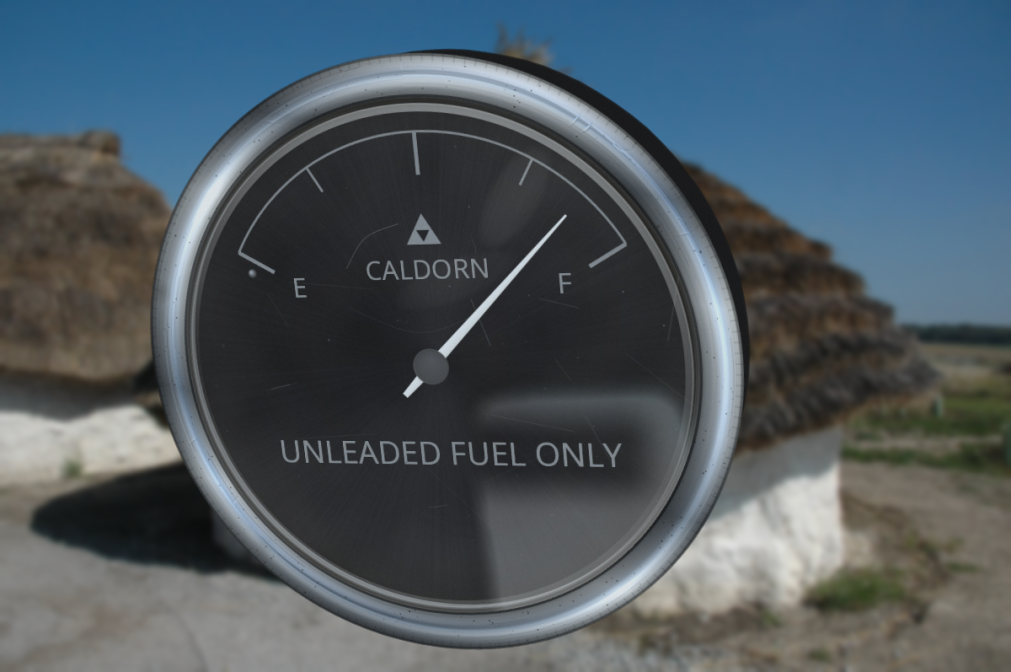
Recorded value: **0.875**
